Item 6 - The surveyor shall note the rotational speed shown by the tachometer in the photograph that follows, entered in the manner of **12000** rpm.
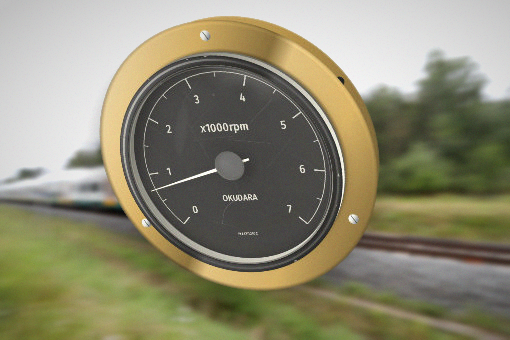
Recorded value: **750** rpm
